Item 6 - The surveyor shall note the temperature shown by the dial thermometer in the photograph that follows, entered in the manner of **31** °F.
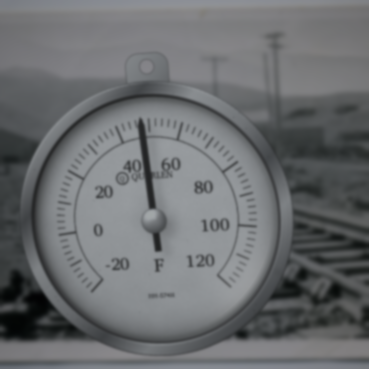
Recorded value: **48** °F
